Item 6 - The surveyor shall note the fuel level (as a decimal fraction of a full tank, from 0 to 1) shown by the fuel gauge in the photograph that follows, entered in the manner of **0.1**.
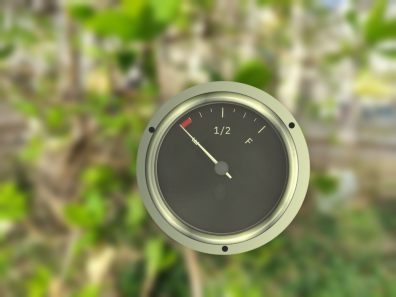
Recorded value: **0**
